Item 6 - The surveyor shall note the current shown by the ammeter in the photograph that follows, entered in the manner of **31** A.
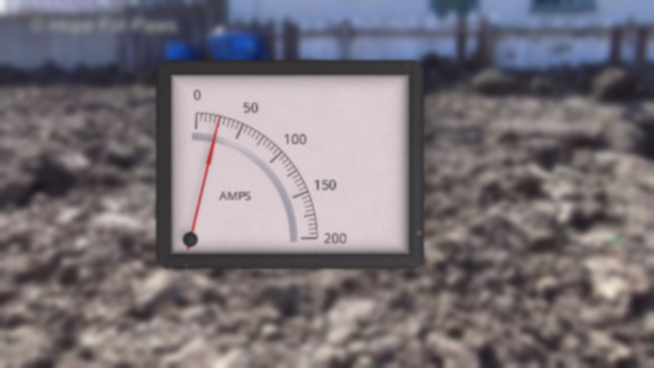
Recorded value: **25** A
